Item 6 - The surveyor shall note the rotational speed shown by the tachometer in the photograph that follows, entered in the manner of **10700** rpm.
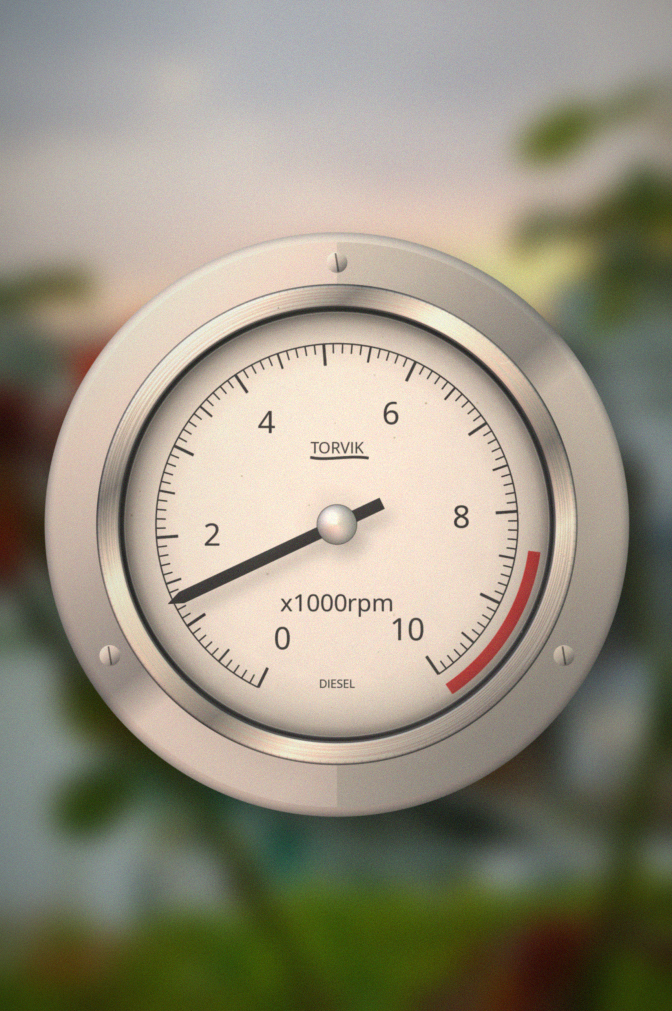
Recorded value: **1300** rpm
